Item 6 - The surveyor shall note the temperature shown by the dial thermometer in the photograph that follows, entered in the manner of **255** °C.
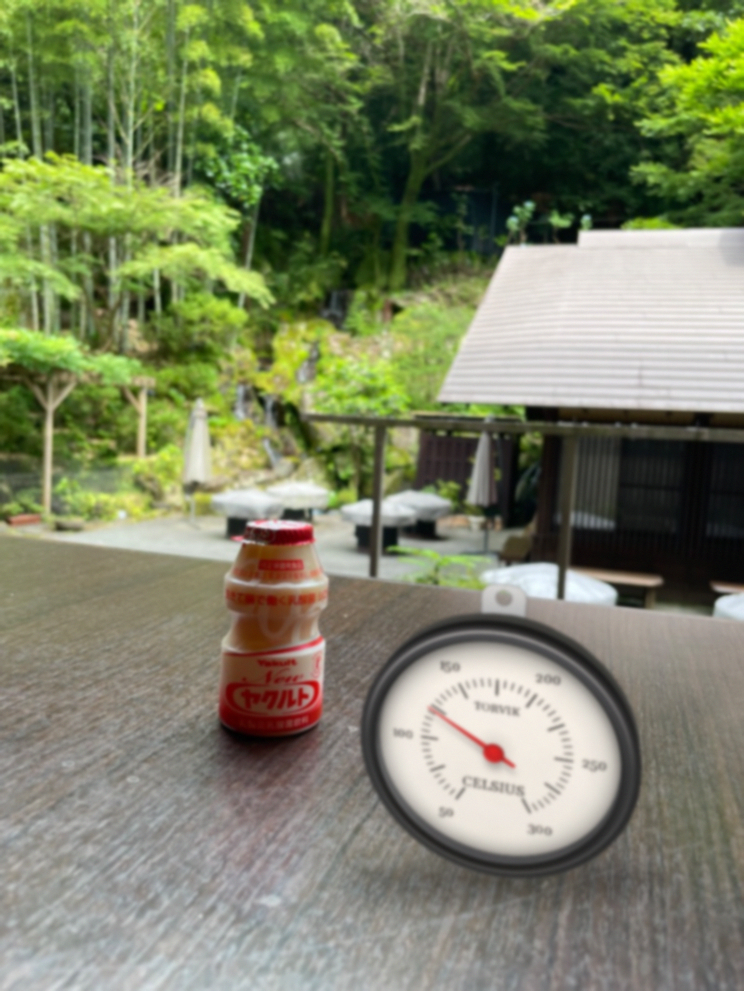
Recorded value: **125** °C
